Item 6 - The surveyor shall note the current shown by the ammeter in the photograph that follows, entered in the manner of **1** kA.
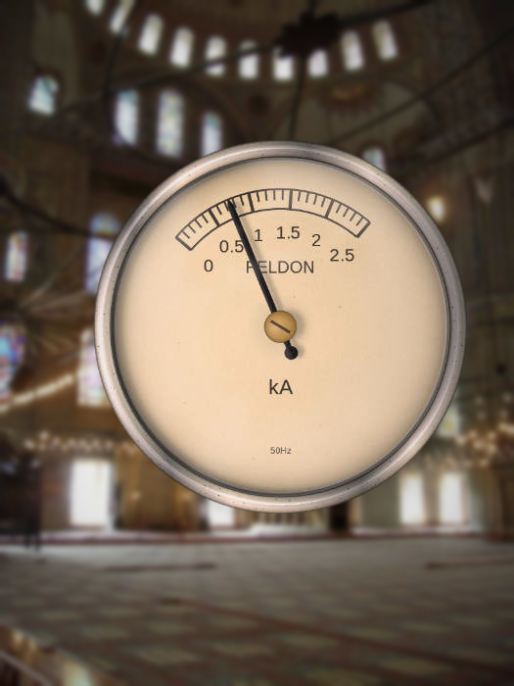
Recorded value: **0.75** kA
